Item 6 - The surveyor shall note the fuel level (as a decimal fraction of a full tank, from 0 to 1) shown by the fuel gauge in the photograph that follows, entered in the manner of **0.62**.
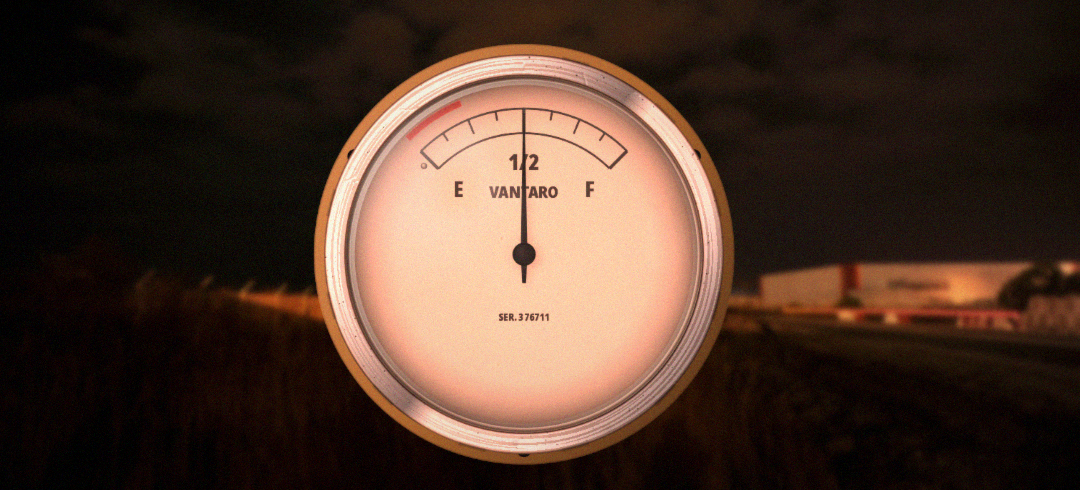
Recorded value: **0.5**
